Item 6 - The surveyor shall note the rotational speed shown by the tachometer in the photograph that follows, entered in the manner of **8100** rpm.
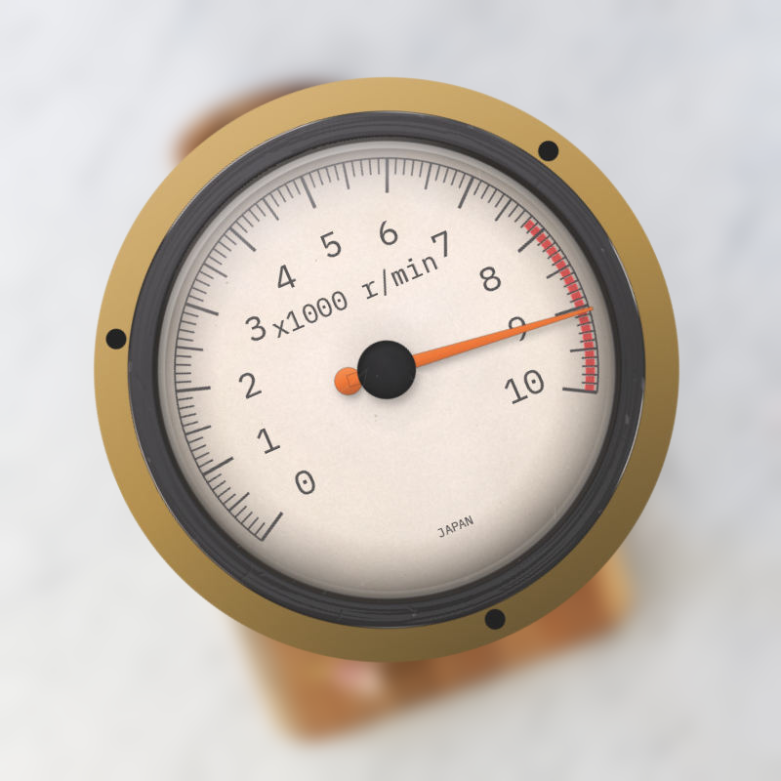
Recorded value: **9050** rpm
